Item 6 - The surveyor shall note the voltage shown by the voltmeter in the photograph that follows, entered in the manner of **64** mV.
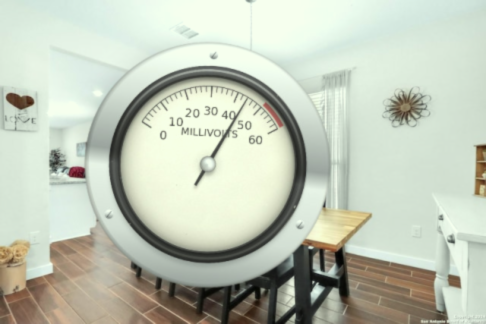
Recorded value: **44** mV
